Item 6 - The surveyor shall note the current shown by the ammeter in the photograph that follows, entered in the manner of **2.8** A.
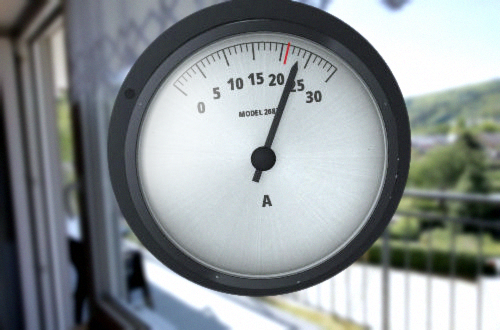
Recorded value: **23** A
